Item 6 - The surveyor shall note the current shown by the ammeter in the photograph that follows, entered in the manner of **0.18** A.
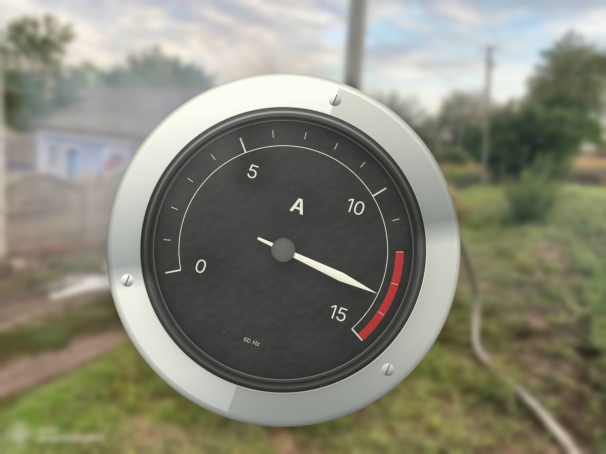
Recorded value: **13.5** A
